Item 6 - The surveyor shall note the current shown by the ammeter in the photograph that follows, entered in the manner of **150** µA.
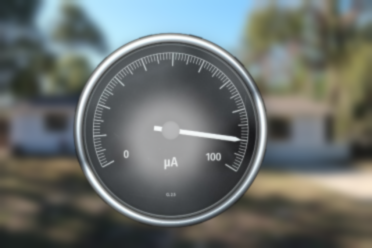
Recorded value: **90** µA
